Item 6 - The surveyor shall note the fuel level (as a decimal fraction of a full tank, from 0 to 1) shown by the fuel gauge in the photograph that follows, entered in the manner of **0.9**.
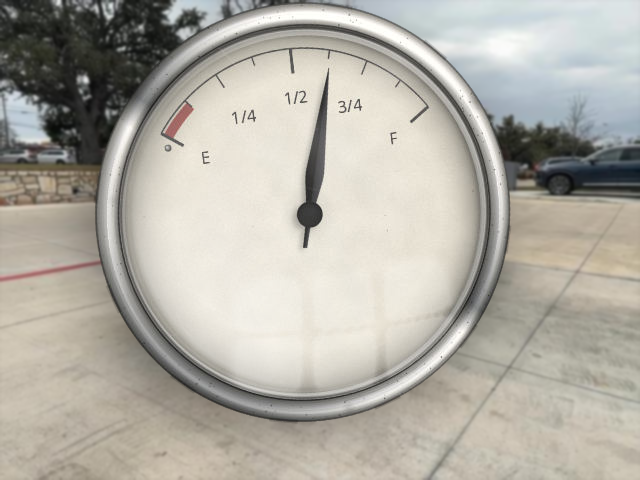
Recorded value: **0.625**
